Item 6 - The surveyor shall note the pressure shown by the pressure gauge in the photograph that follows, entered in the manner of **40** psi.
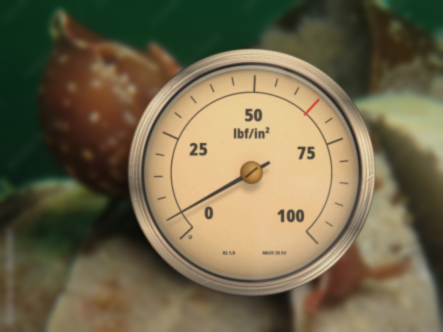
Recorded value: **5** psi
